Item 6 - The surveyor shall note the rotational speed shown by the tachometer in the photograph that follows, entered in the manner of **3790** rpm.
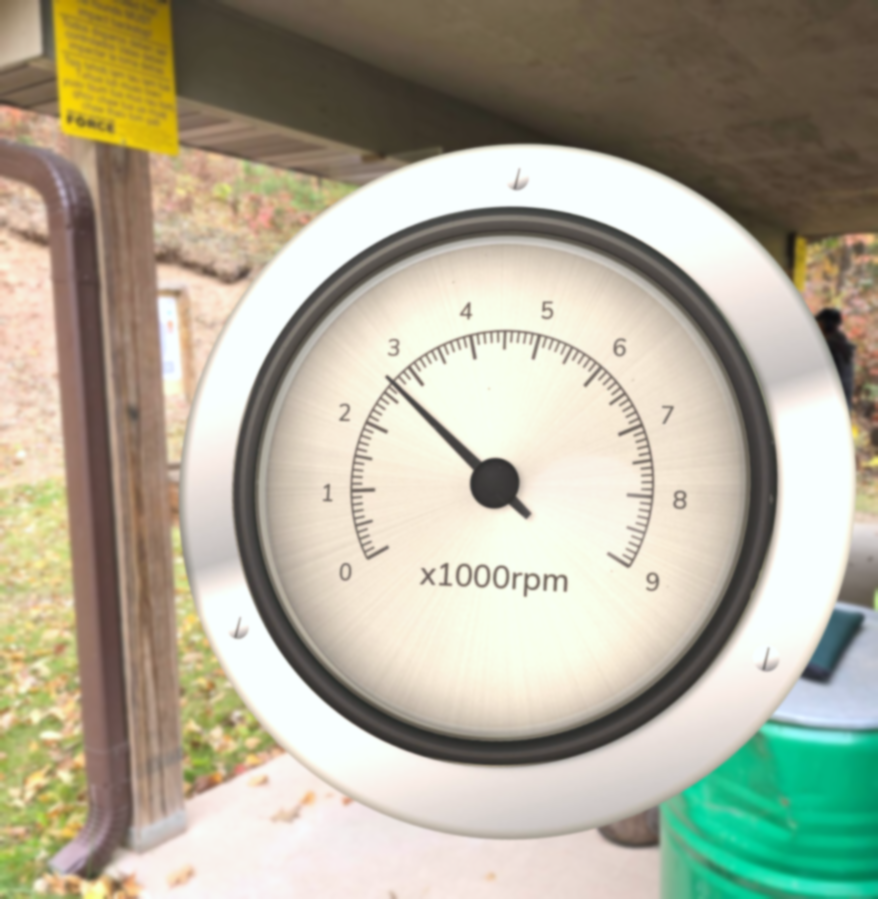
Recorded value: **2700** rpm
